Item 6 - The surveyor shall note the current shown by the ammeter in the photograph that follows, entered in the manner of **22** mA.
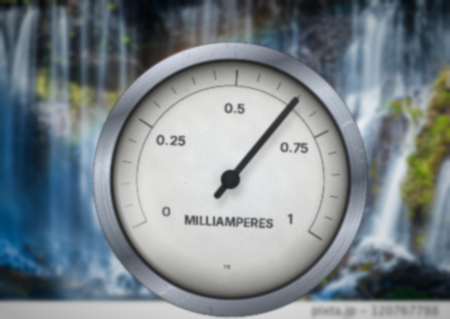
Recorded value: **0.65** mA
